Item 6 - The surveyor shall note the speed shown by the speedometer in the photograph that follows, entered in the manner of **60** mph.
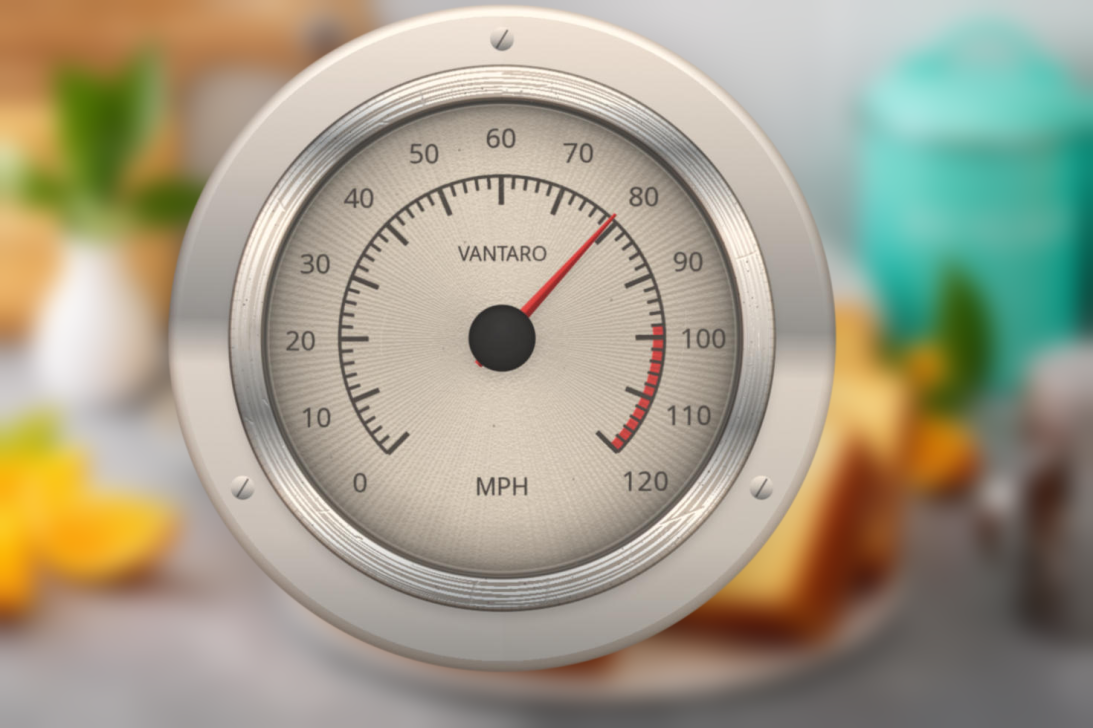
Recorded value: **79** mph
